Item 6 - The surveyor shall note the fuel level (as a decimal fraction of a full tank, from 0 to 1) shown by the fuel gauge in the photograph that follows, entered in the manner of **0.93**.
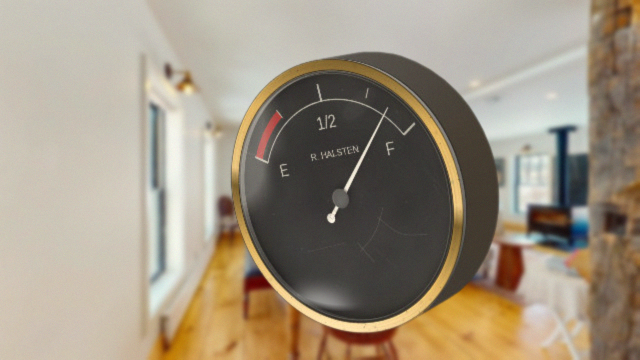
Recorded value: **0.875**
